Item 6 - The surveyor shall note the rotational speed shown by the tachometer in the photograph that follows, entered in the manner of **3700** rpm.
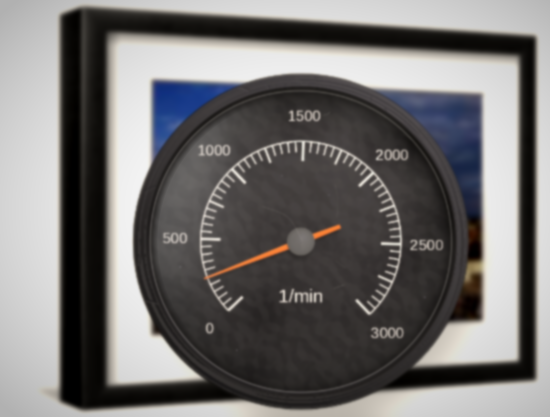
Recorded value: **250** rpm
